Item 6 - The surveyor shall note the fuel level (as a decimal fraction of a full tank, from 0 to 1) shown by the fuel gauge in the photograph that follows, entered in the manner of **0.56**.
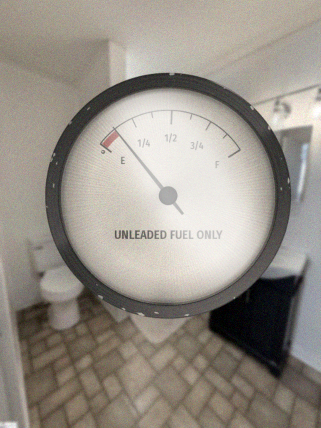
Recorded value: **0.125**
